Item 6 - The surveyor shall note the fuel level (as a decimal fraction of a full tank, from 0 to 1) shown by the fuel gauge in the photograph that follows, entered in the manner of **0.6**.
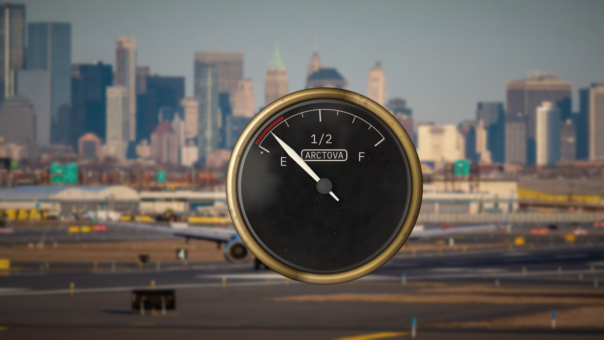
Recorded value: **0.125**
